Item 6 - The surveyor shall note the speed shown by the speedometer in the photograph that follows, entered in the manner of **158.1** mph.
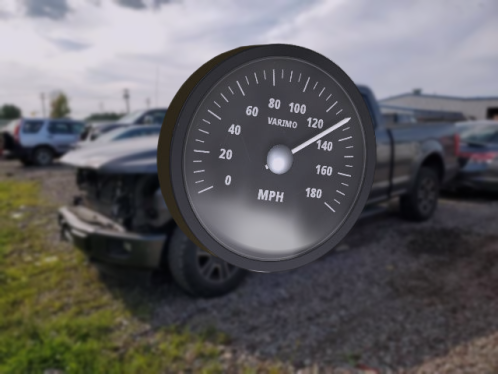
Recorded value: **130** mph
